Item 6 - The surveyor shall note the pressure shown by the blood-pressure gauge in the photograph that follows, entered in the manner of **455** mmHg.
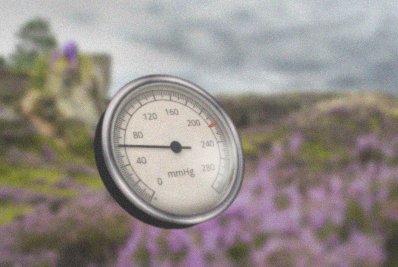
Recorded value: **60** mmHg
